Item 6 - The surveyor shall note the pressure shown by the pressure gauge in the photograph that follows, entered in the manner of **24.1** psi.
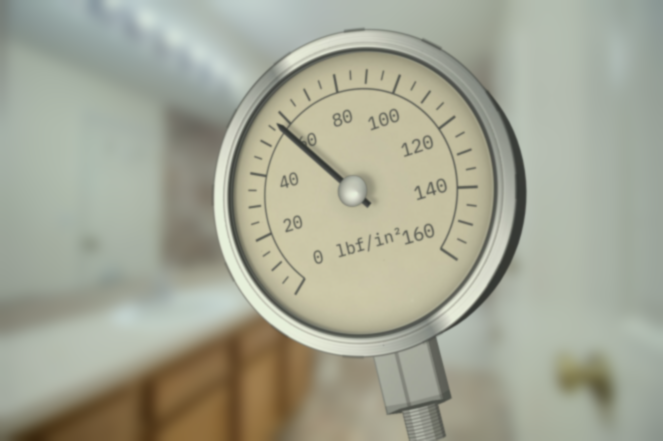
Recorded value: **57.5** psi
